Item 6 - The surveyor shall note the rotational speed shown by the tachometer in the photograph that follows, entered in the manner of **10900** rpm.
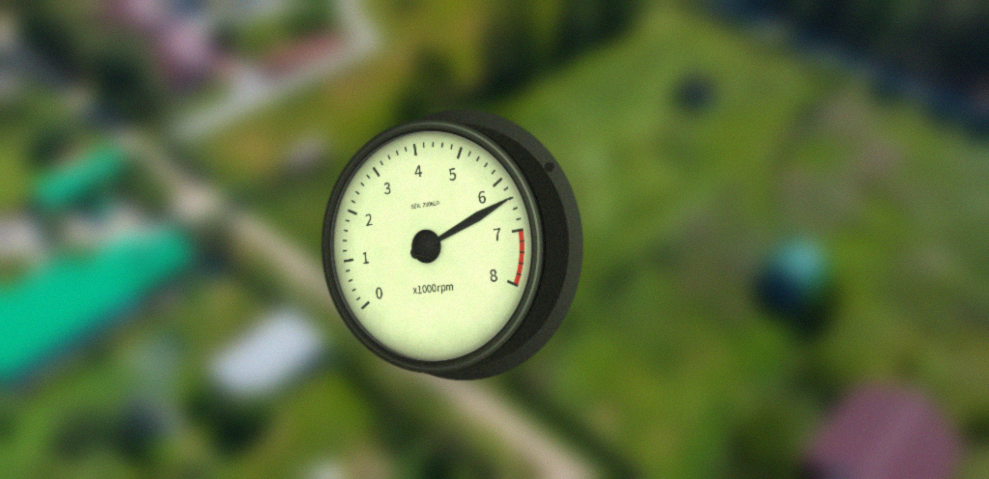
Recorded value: **6400** rpm
